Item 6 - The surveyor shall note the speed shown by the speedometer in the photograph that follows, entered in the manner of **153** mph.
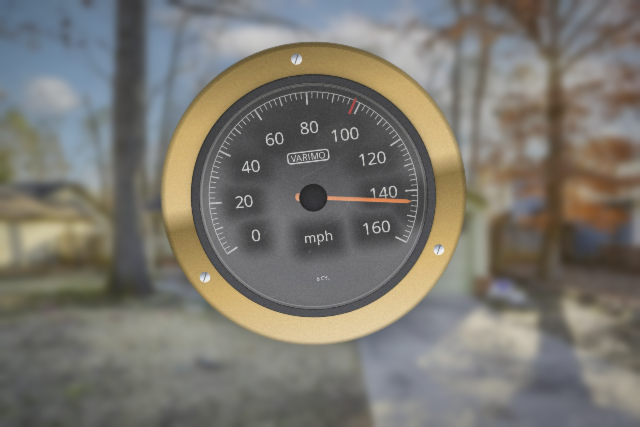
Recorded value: **144** mph
